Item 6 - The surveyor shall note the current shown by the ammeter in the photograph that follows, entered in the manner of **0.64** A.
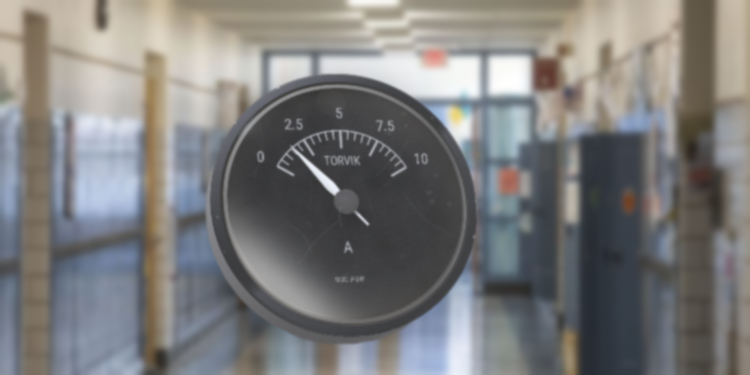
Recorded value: **1.5** A
